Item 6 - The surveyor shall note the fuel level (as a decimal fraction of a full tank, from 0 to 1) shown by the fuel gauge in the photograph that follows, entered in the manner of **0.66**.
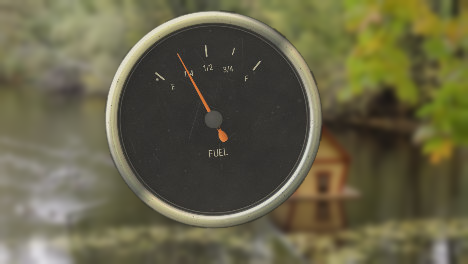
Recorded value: **0.25**
